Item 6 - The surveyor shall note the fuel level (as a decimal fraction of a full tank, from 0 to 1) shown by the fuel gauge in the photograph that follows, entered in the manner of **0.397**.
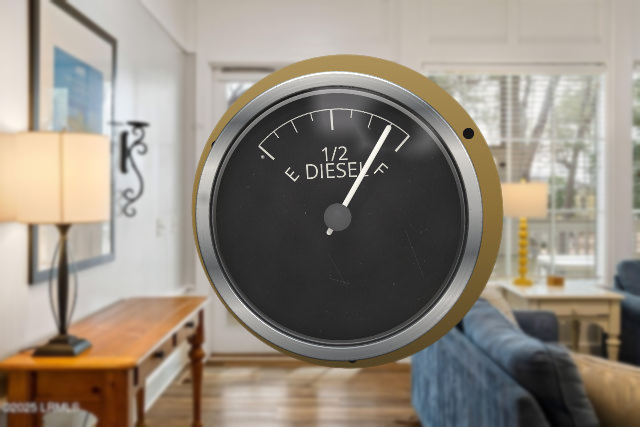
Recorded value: **0.875**
